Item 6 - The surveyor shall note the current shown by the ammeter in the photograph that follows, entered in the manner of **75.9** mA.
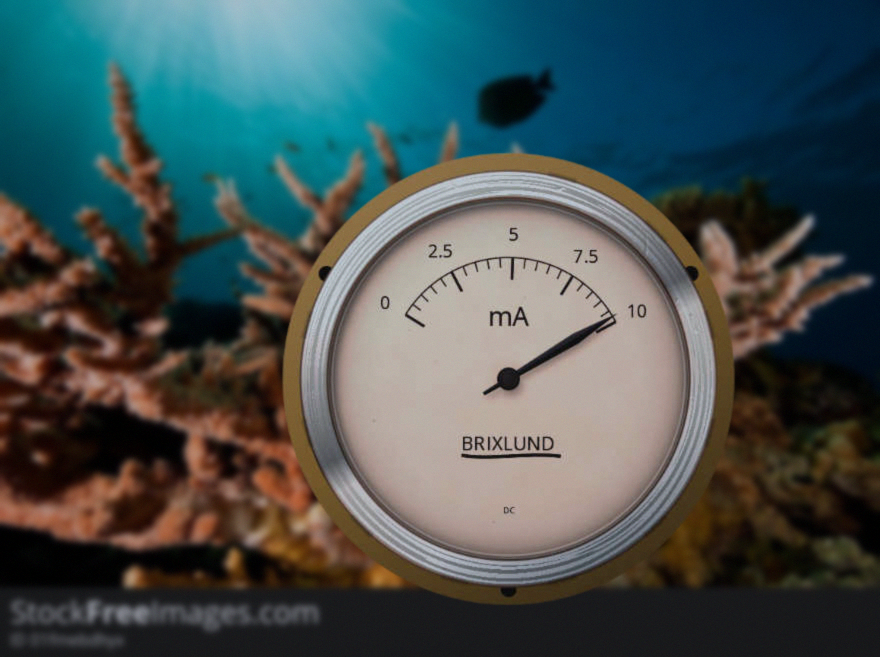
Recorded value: **9.75** mA
